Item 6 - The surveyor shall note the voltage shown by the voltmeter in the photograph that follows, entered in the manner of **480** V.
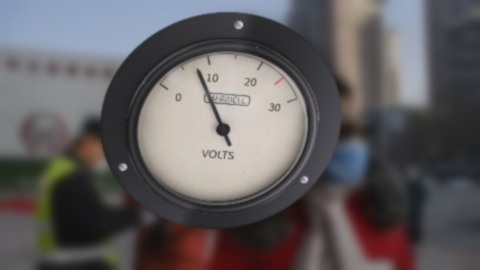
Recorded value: **7.5** V
